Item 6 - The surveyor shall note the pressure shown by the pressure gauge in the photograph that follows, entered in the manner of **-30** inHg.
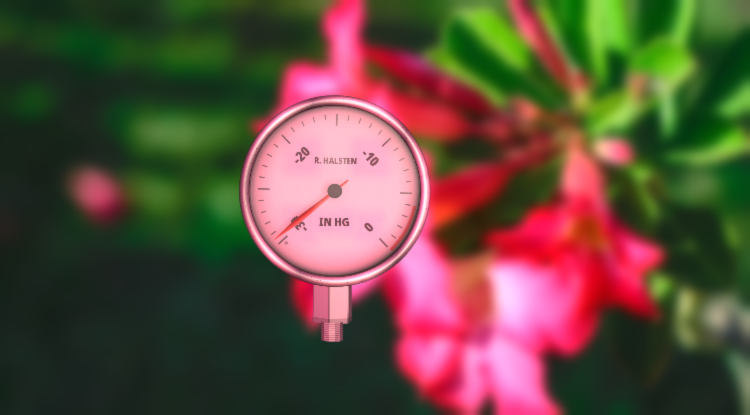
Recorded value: **-29.5** inHg
